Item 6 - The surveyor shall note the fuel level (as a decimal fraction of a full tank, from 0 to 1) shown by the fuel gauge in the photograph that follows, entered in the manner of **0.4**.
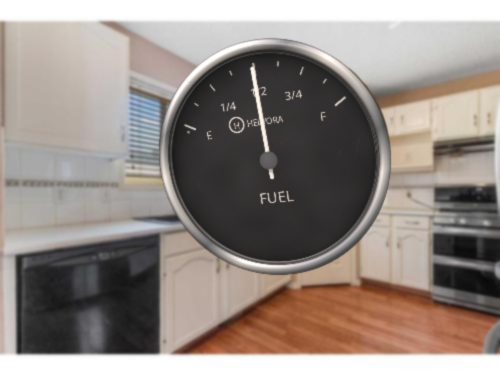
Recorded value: **0.5**
